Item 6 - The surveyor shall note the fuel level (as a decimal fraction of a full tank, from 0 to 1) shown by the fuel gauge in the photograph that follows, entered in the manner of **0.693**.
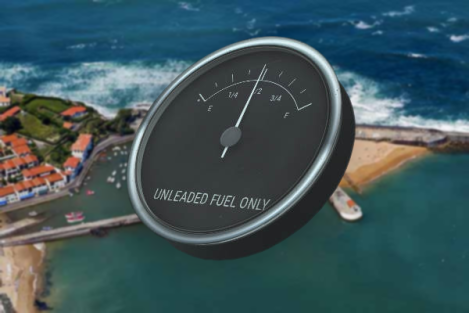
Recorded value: **0.5**
